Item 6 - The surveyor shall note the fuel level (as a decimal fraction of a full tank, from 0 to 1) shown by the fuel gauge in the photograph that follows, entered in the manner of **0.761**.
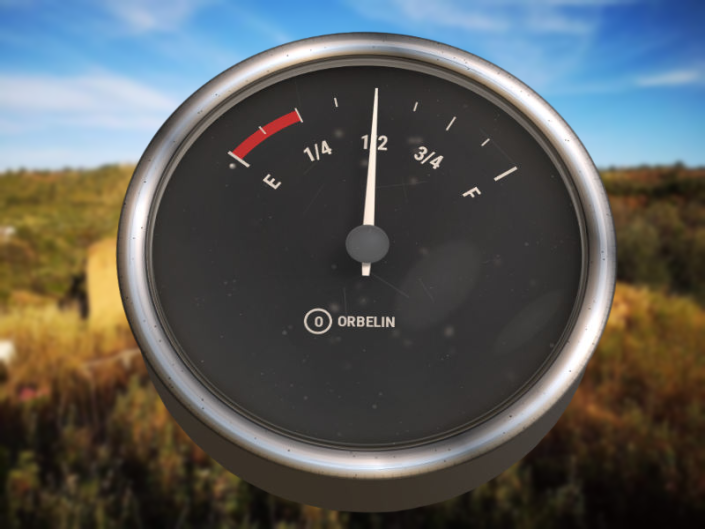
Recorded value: **0.5**
